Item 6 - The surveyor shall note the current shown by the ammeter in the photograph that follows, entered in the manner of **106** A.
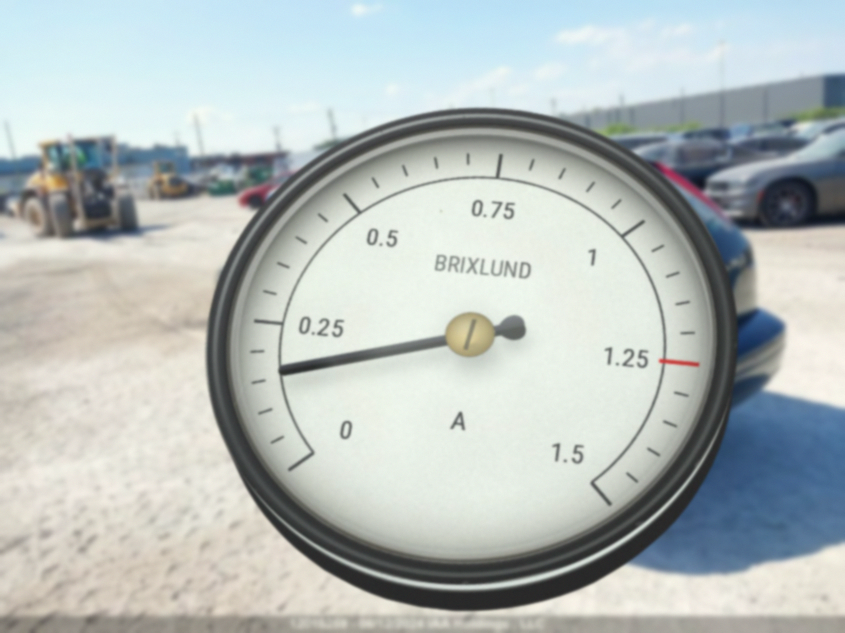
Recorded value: **0.15** A
